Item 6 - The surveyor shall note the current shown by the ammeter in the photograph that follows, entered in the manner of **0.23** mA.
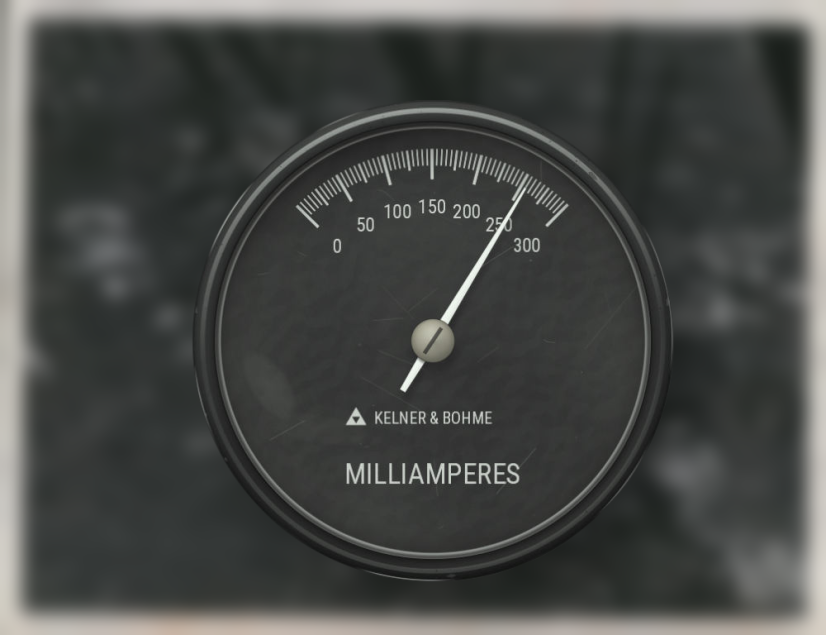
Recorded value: **255** mA
